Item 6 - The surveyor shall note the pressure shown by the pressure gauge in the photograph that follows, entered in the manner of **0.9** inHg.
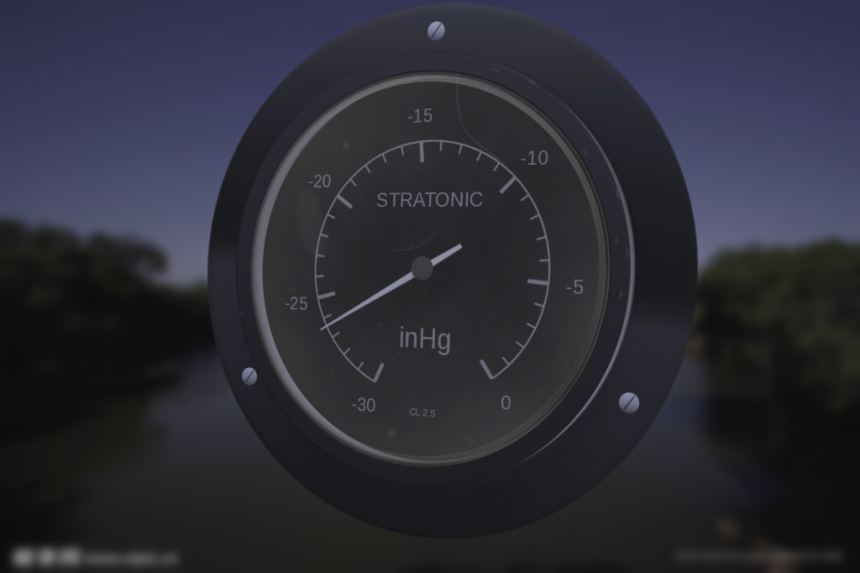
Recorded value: **-26.5** inHg
